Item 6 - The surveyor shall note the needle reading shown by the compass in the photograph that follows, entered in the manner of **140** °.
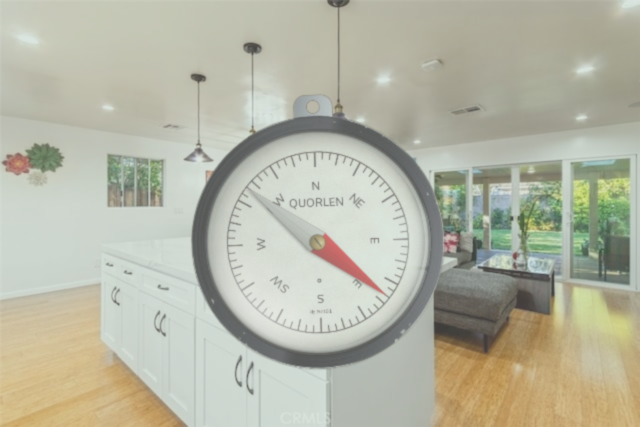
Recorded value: **130** °
